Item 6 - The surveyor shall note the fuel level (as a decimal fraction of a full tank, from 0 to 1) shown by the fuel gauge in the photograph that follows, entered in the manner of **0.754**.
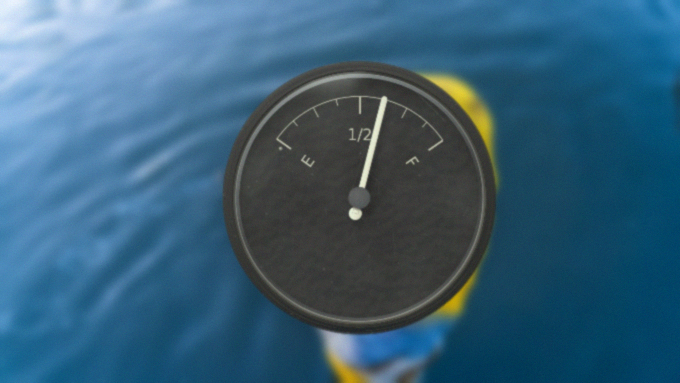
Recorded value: **0.625**
